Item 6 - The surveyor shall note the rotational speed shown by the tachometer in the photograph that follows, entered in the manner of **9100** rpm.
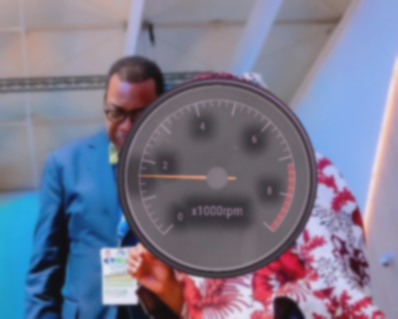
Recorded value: **1600** rpm
